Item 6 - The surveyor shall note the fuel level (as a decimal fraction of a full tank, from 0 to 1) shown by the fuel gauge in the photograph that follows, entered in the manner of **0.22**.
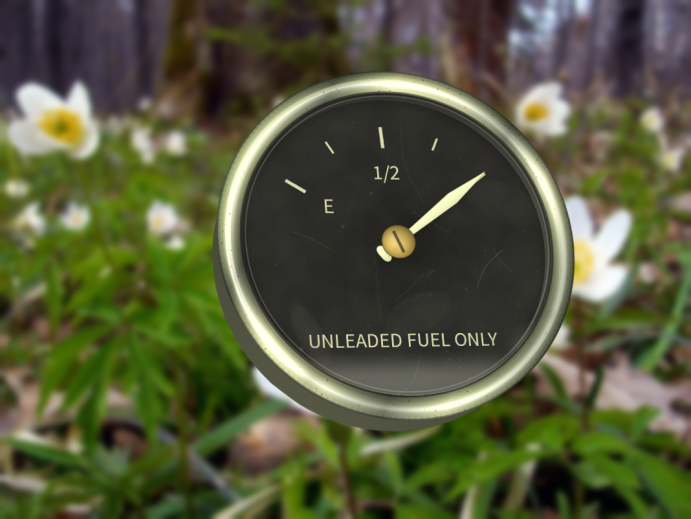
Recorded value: **1**
